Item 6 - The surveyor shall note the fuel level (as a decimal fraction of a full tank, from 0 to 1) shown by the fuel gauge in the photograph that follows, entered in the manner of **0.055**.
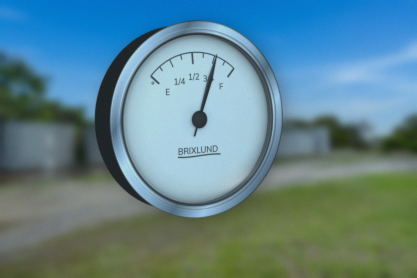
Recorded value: **0.75**
